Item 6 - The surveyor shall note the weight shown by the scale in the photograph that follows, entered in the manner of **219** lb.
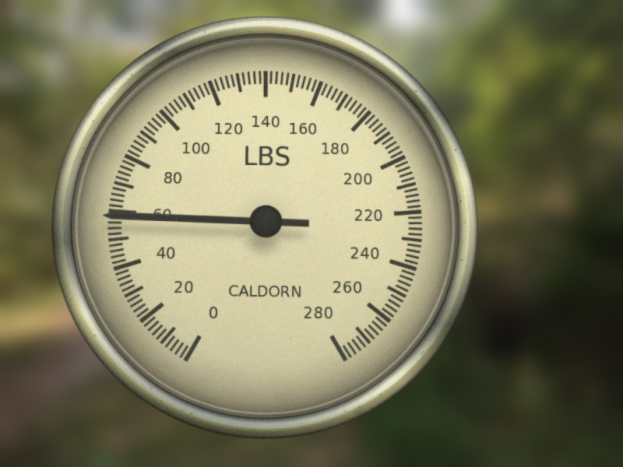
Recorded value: **58** lb
